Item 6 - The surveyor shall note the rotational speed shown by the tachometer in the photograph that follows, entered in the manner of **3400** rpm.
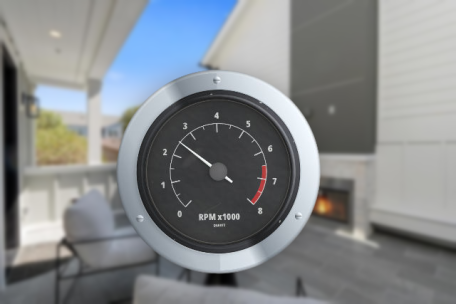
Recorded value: **2500** rpm
